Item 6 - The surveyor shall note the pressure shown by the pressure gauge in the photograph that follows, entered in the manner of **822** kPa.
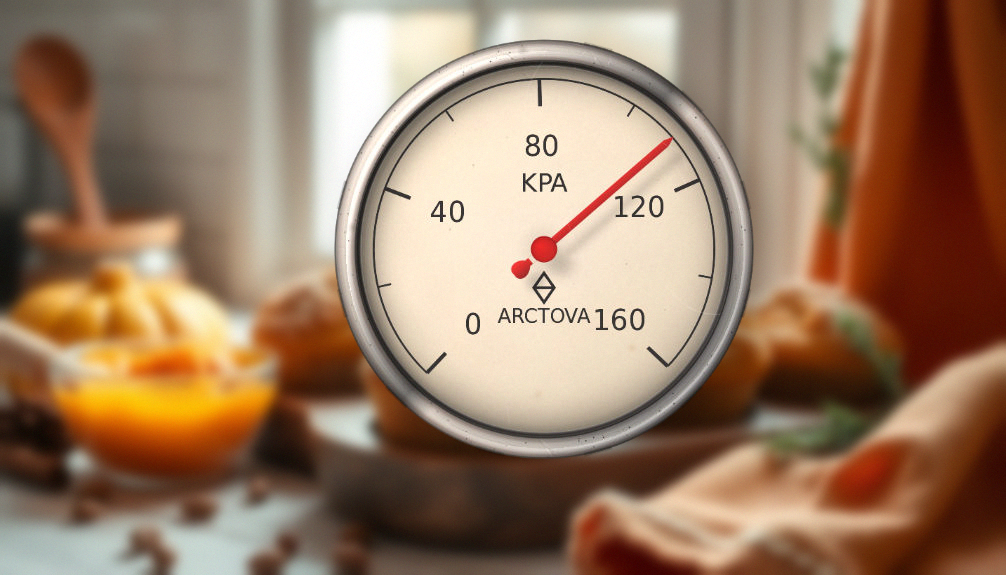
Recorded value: **110** kPa
